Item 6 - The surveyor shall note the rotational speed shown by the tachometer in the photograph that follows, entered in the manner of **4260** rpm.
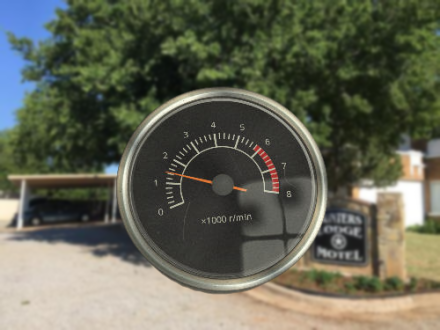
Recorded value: **1400** rpm
